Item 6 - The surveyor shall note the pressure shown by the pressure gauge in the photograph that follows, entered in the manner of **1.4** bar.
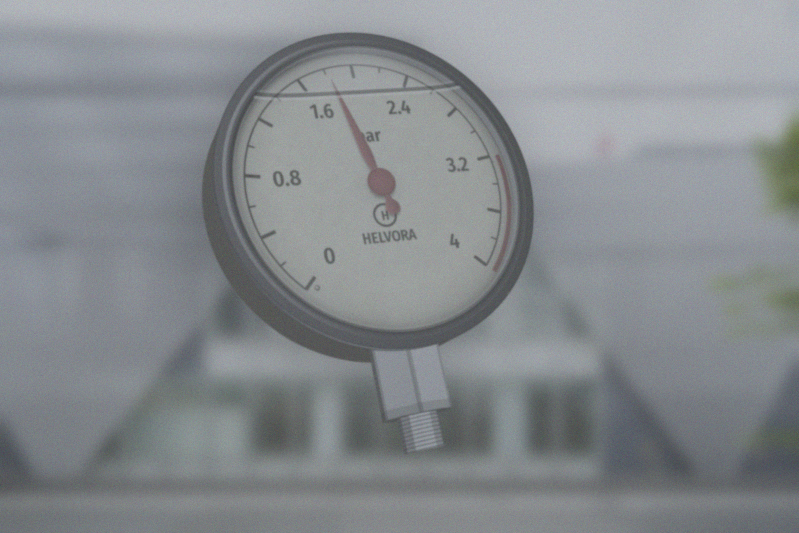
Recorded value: **1.8** bar
